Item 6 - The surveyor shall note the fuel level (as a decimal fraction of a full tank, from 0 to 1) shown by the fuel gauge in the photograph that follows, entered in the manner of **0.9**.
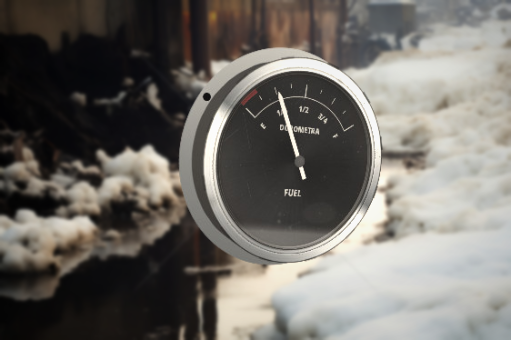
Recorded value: **0.25**
